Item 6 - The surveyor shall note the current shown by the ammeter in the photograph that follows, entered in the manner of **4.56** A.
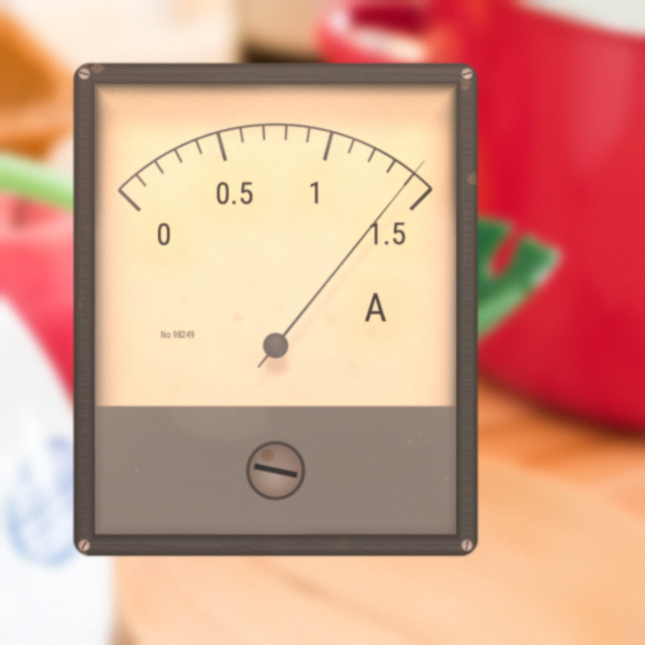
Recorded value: **1.4** A
